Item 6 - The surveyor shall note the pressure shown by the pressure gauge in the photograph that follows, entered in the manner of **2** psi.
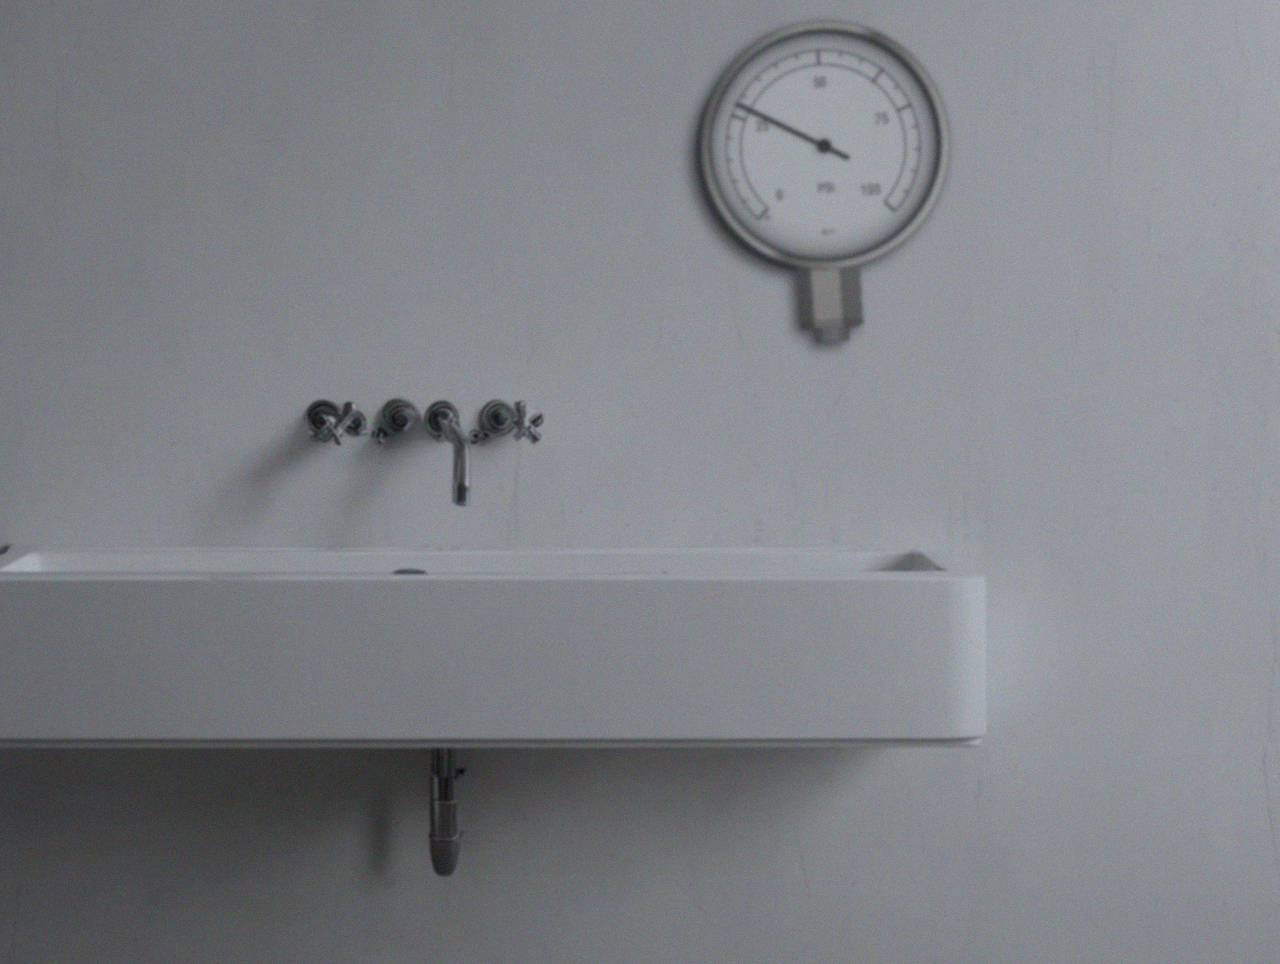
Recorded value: **27.5** psi
